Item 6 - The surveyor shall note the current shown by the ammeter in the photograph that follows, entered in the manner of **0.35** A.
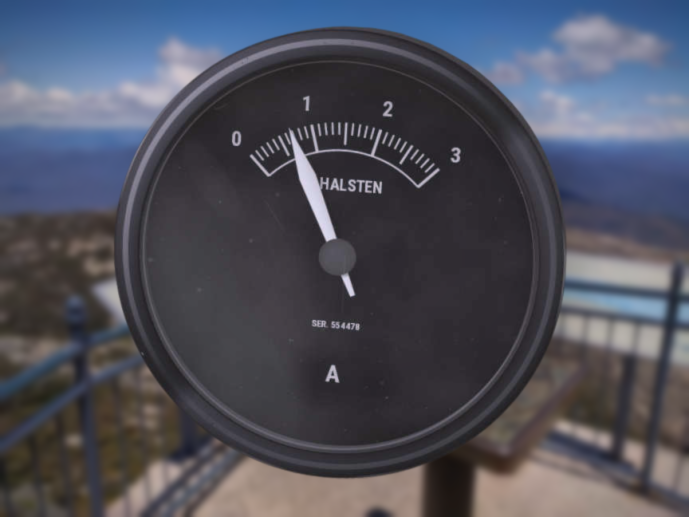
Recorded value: **0.7** A
